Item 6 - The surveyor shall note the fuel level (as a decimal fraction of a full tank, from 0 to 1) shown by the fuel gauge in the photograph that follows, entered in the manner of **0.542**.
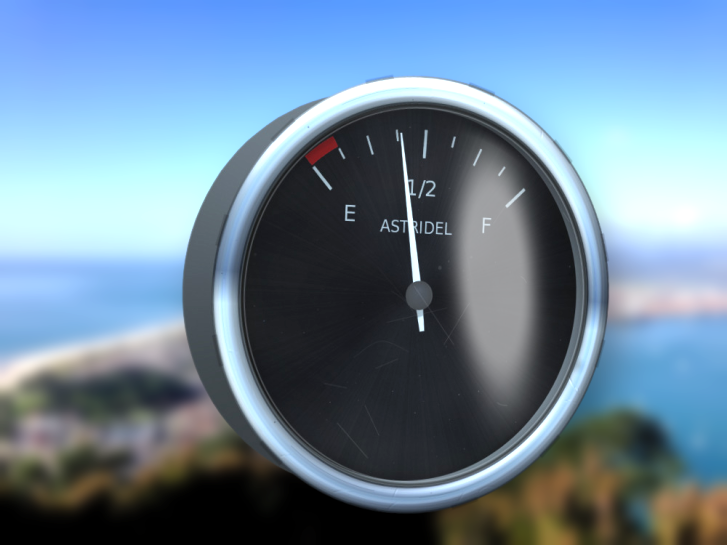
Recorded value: **0.375**
